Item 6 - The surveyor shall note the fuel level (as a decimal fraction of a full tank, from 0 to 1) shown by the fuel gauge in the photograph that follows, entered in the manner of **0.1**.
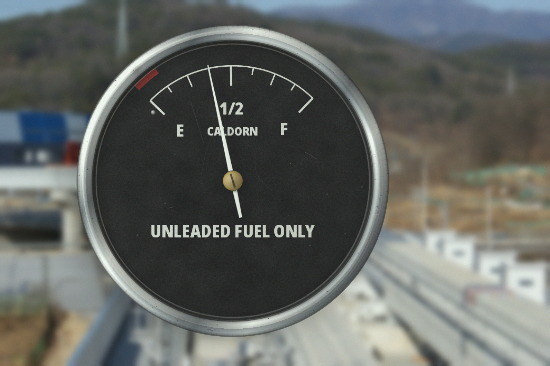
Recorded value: **0.375**
